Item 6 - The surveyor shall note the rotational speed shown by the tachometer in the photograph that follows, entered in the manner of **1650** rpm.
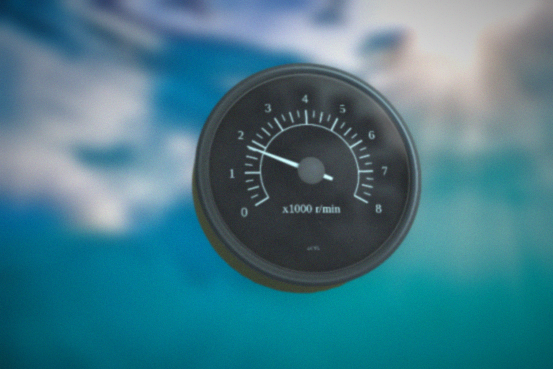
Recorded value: **1750** rpm
